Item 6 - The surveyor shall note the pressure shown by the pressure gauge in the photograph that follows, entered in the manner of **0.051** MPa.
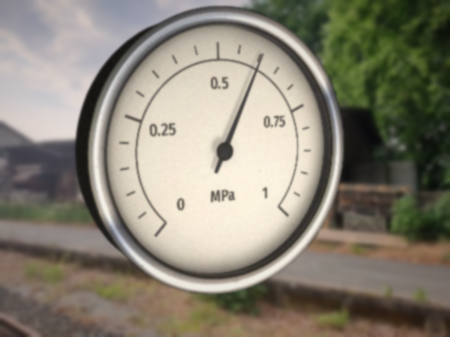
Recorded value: **0.6** MPa
